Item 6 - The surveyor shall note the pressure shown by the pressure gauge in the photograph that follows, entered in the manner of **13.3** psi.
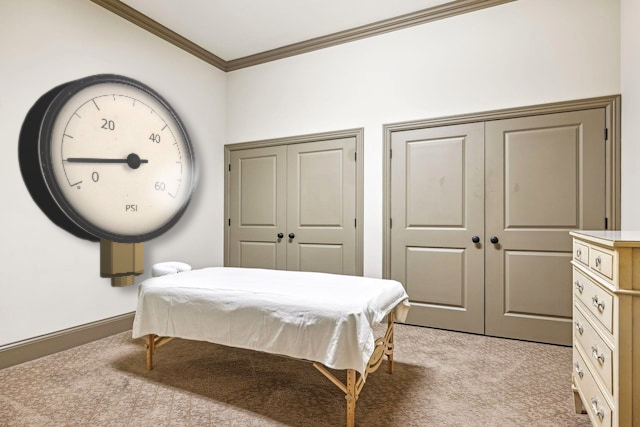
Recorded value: **5** psi
